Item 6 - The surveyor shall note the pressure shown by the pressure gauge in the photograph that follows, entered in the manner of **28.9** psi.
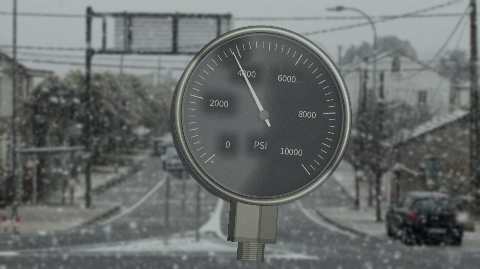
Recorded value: **3800** psi
